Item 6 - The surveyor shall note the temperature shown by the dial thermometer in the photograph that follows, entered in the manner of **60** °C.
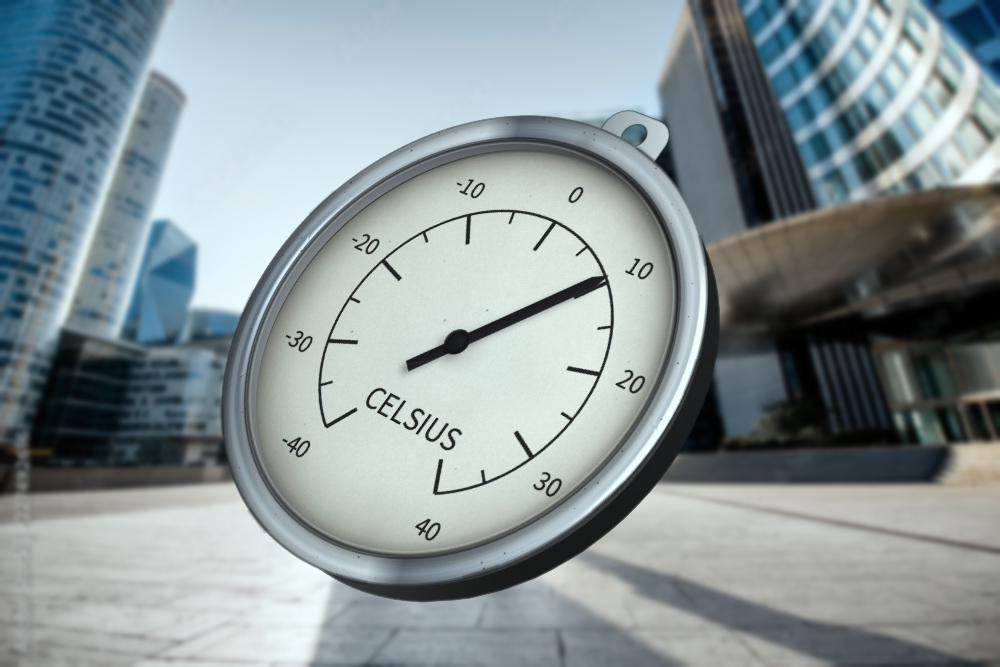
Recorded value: **10** °C
